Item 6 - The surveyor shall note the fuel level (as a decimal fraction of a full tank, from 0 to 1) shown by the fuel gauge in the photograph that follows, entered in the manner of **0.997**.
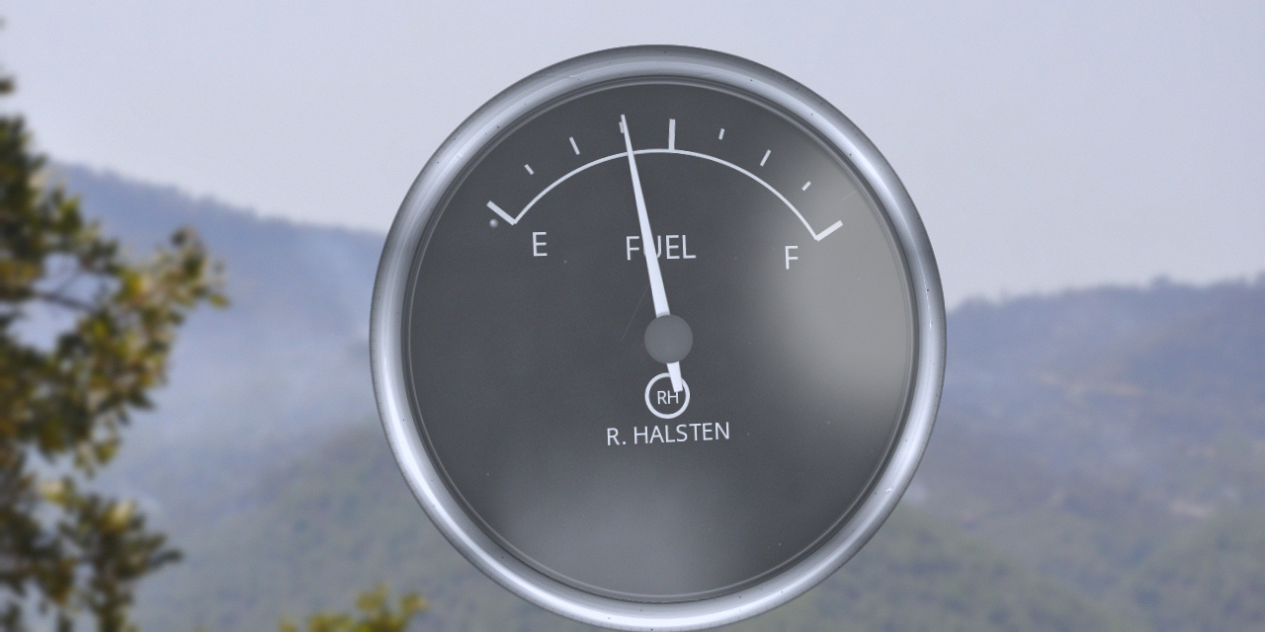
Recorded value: **0.375**
